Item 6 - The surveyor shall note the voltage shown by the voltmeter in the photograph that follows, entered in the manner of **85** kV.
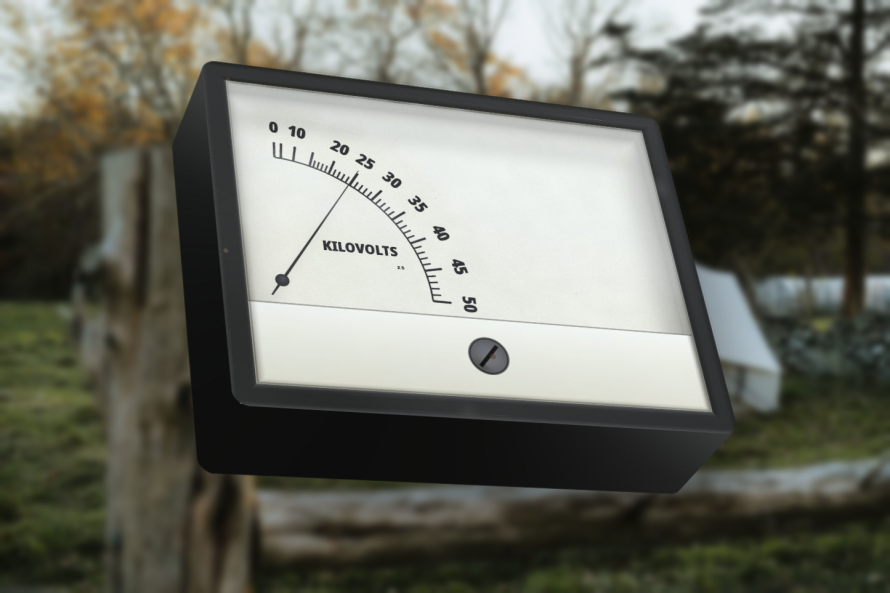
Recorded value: **25** kV
